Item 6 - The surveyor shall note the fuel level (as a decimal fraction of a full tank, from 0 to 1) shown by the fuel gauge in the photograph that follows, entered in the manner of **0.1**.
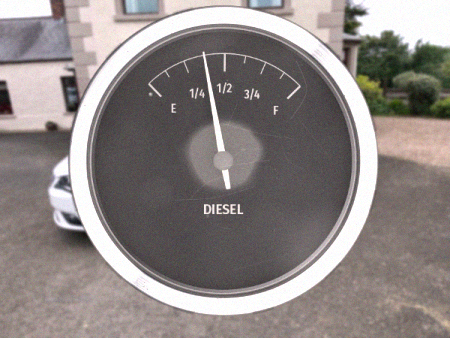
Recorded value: **0.375**
